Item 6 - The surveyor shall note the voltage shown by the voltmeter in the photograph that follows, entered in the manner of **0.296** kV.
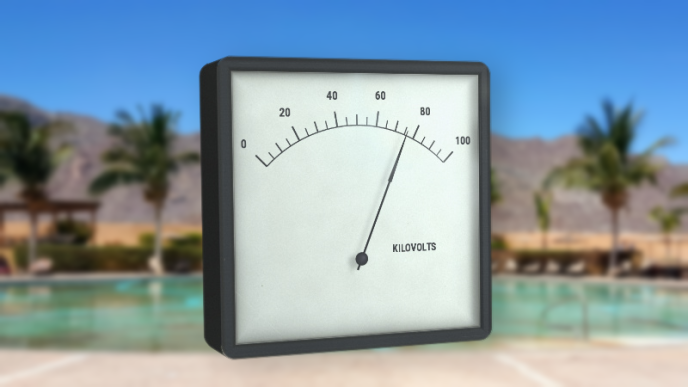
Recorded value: **75** kV
